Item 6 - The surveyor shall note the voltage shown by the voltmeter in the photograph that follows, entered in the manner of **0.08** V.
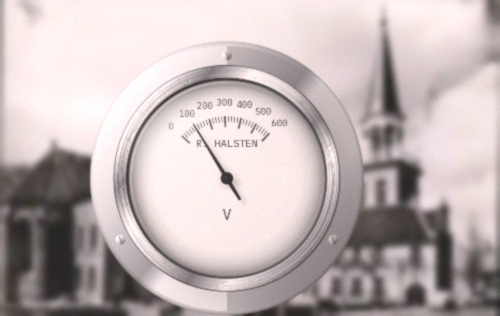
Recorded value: **100** V
